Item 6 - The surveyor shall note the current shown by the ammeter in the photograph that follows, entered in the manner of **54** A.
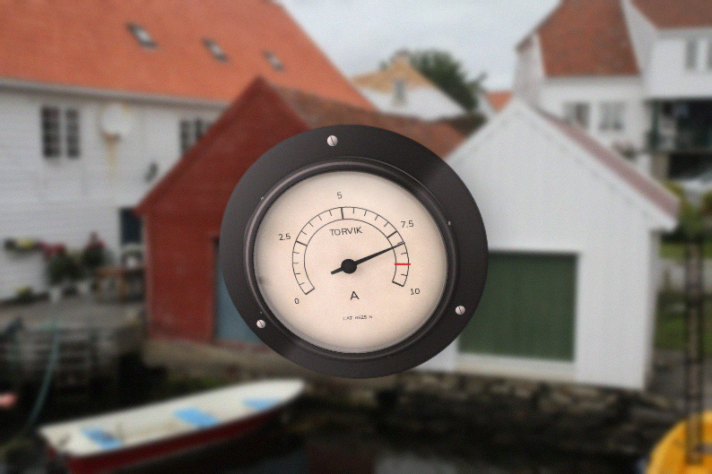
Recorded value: **8** A
